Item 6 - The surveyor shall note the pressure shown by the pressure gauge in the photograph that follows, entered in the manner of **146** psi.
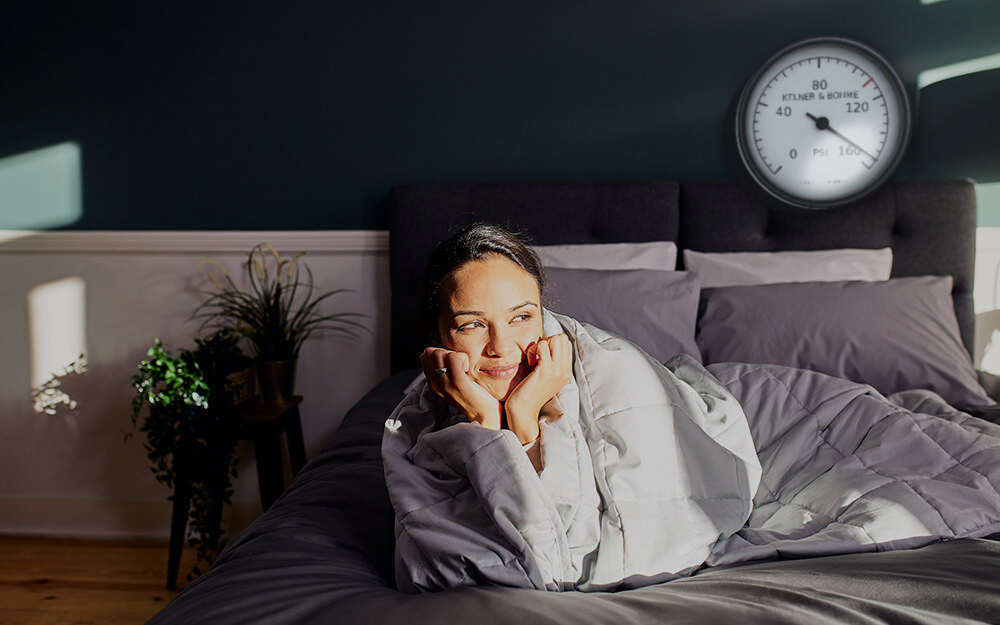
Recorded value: **155** psi
